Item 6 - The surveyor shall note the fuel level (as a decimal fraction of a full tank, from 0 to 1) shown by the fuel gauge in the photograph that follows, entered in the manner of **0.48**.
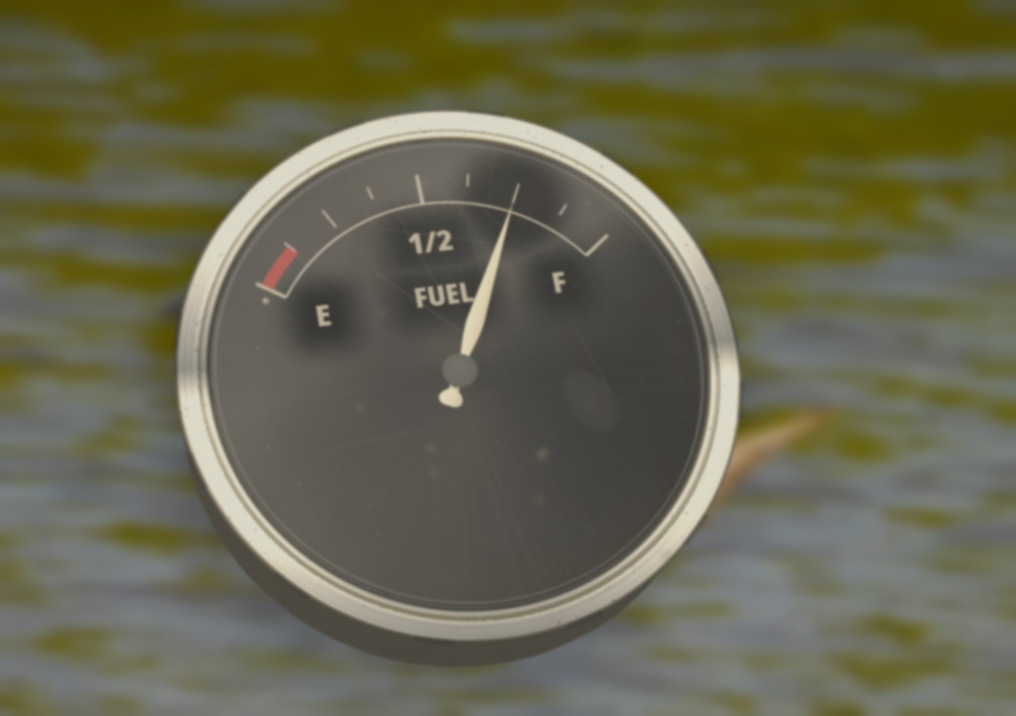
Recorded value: **0.75**
